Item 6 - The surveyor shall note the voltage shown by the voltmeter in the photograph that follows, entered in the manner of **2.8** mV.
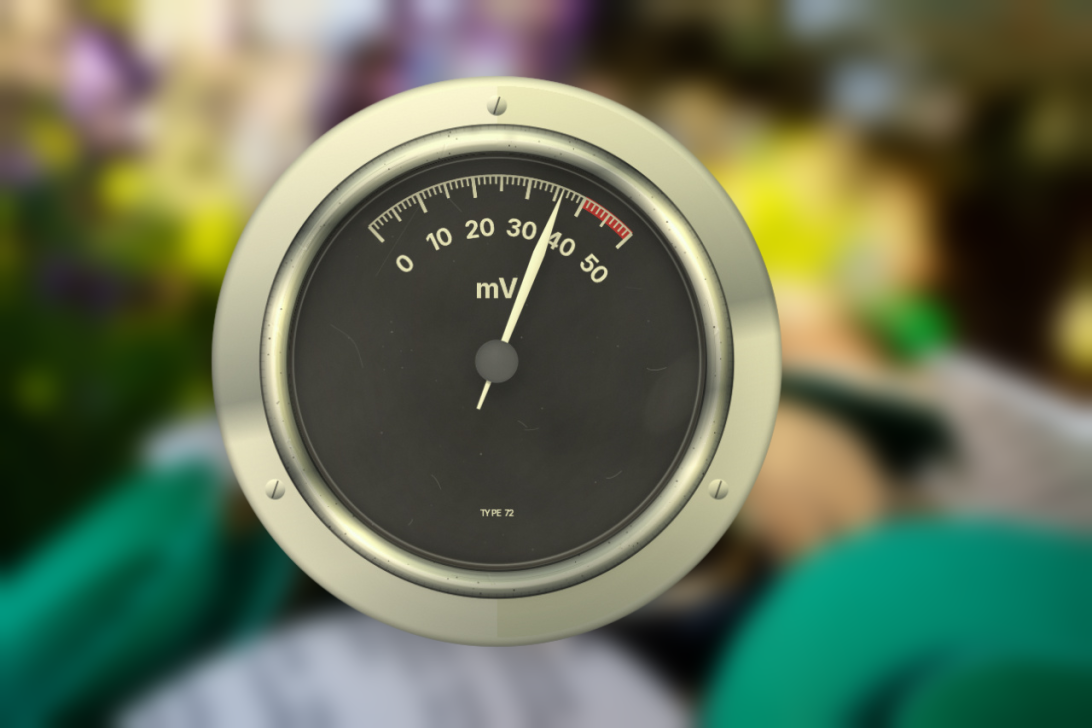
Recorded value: **36** mV
